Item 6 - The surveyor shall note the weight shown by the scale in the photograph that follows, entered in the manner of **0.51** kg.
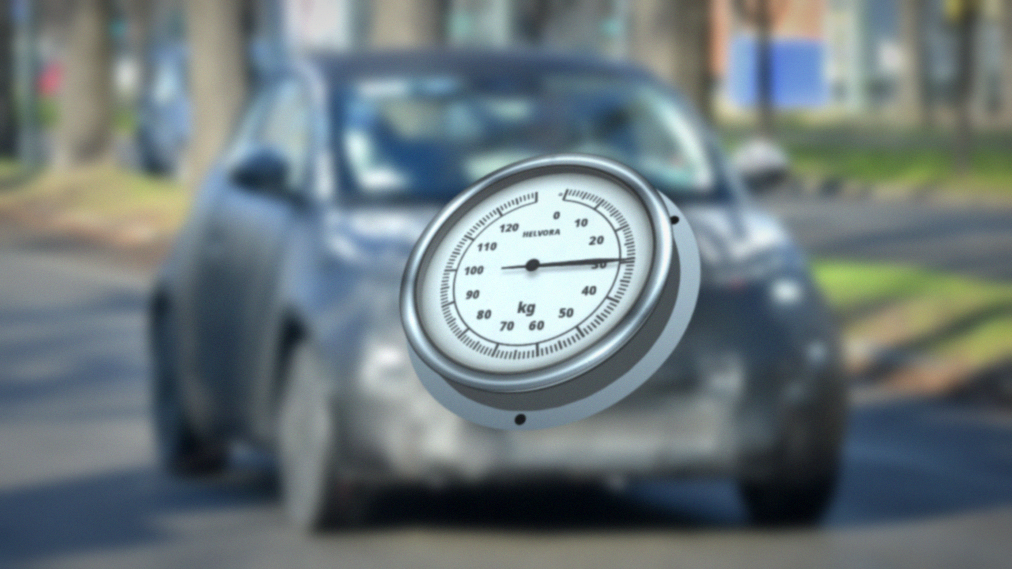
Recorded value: **30** kg
